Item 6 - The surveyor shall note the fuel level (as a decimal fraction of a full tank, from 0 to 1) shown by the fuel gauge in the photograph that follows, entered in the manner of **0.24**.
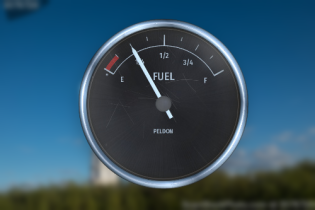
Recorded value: **0.25**
